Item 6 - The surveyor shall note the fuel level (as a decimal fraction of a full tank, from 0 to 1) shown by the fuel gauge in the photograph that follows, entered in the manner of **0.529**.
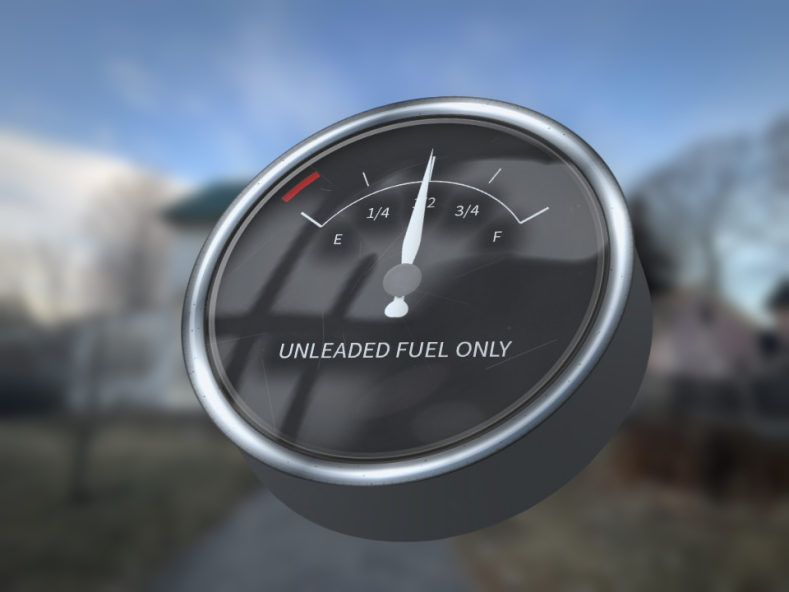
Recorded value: **0.5**
